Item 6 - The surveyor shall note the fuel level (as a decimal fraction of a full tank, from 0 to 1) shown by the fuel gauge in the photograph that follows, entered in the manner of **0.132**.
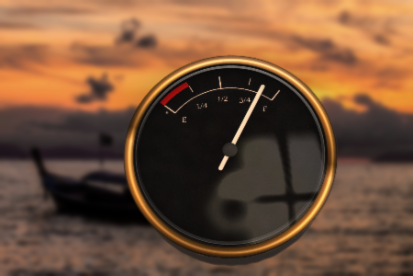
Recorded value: **0.875**
